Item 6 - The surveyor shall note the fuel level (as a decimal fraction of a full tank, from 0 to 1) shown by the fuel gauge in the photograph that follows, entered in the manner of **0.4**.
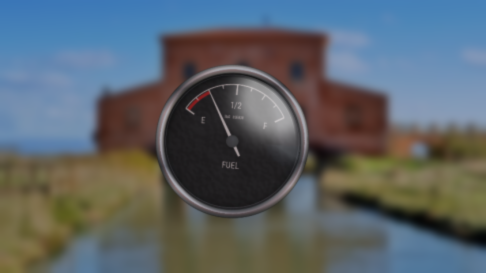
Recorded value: **0.25**
